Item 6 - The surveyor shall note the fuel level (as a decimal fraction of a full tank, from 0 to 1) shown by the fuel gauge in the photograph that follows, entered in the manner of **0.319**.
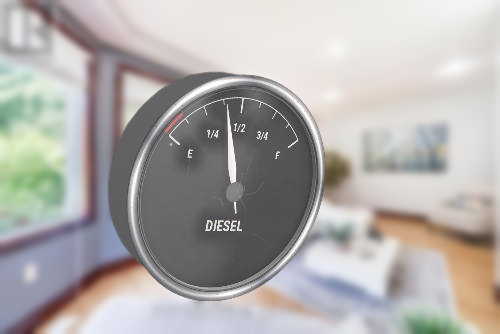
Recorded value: **0.375**
